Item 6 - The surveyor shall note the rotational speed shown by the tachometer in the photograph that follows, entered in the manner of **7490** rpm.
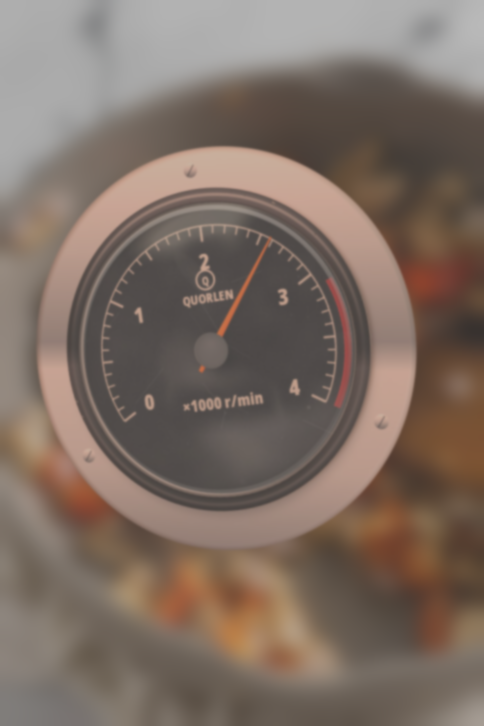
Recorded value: **2600** rpm
